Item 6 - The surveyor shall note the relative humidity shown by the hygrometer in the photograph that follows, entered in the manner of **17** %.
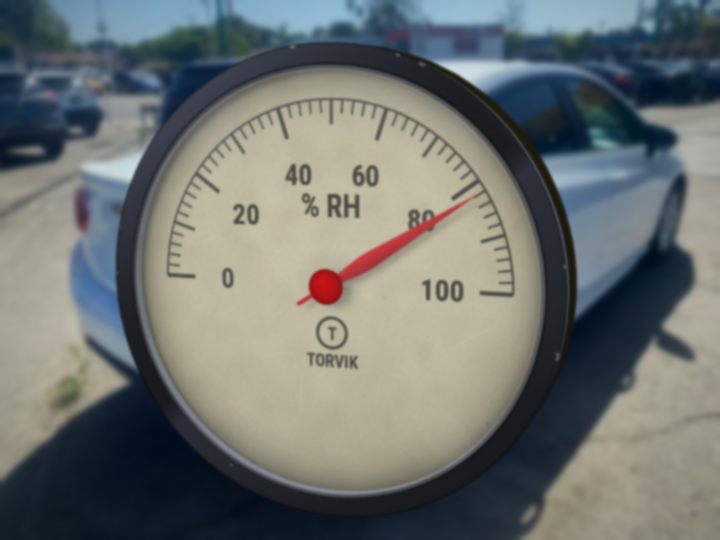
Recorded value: **82** %
